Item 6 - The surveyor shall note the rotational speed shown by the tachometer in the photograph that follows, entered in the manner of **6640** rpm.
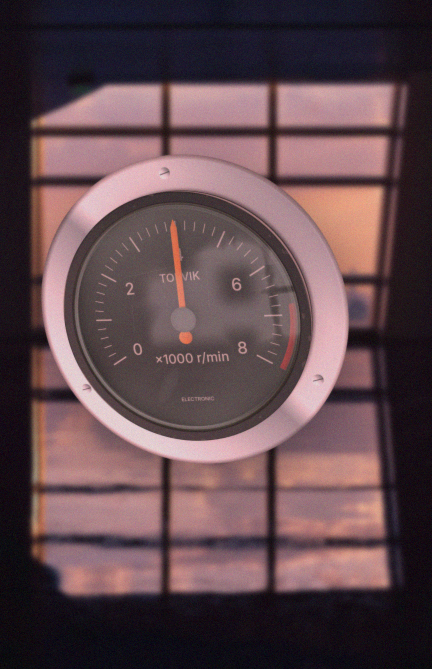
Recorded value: **4000** rpm
